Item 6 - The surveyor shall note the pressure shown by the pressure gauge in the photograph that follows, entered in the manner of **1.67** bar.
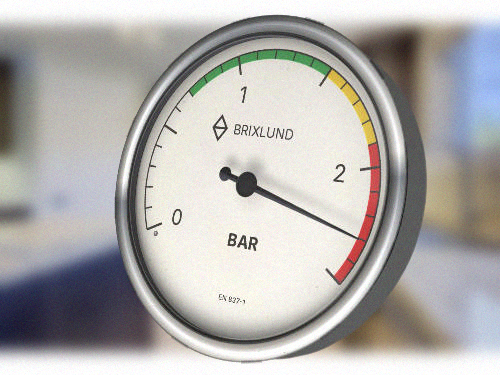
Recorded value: **2.3** bar
